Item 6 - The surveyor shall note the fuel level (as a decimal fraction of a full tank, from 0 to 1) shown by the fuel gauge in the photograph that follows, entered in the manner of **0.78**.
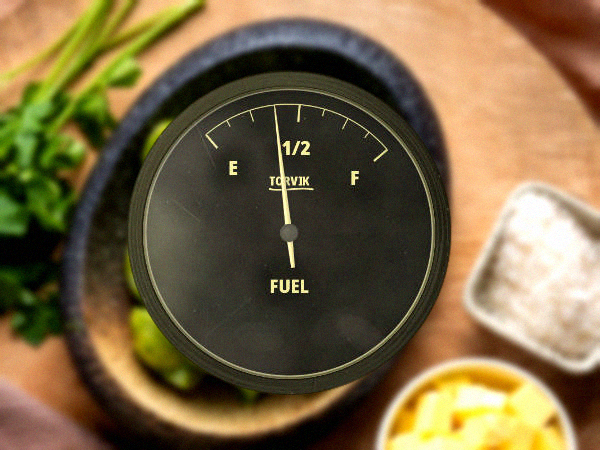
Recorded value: **0.375**
